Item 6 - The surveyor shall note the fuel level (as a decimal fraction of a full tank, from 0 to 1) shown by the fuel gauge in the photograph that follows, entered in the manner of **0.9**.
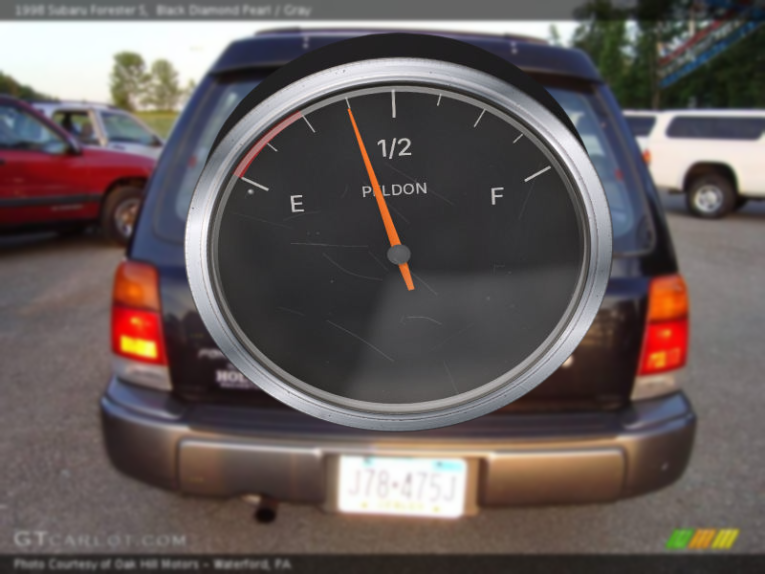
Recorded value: **0.375**
